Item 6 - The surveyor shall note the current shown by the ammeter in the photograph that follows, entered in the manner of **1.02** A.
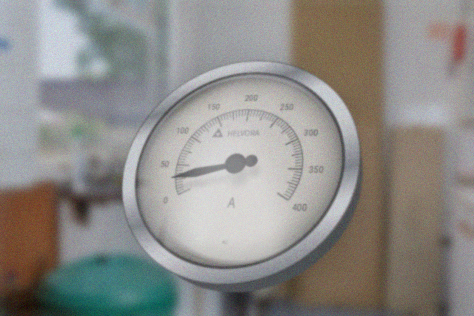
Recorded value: **25** A
